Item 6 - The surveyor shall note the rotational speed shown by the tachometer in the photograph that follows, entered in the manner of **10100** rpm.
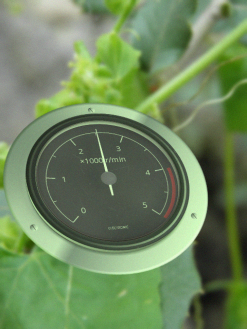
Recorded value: **2500** rpm
